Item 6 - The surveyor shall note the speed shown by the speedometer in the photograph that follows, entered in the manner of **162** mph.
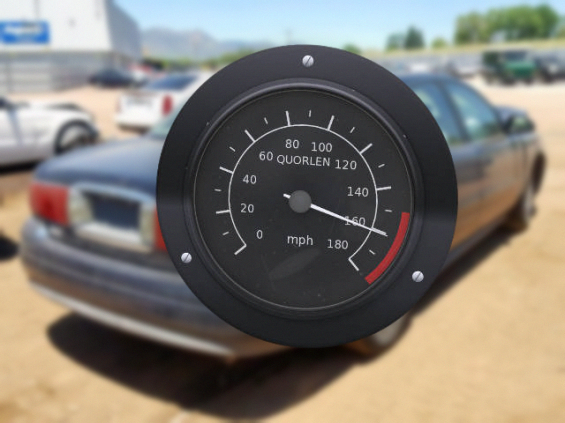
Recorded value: **160** mph
